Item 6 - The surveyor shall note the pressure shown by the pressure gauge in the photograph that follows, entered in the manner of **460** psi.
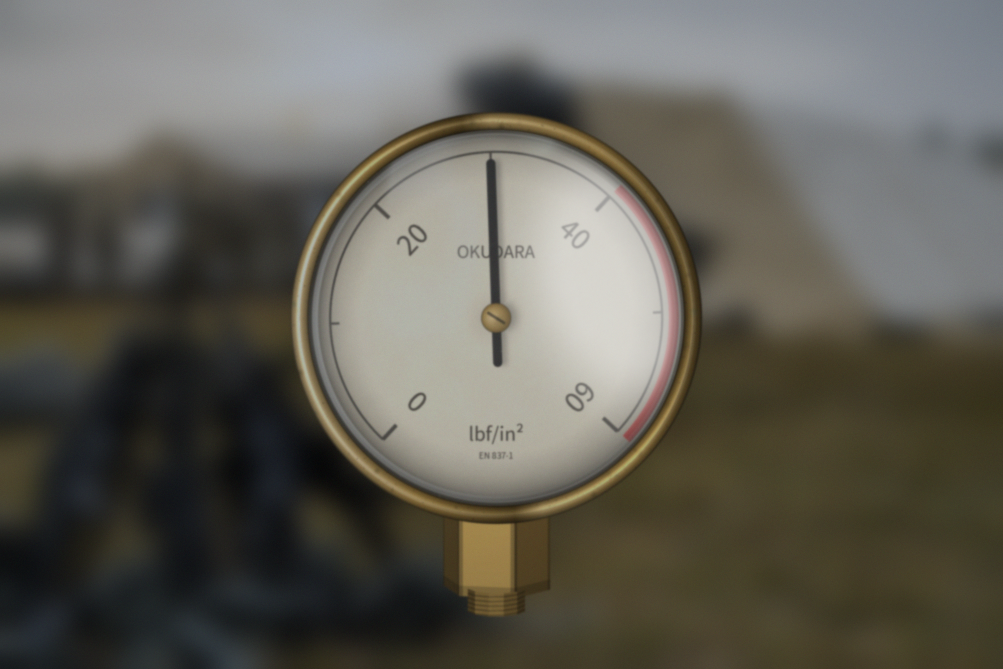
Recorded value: **30** psi
